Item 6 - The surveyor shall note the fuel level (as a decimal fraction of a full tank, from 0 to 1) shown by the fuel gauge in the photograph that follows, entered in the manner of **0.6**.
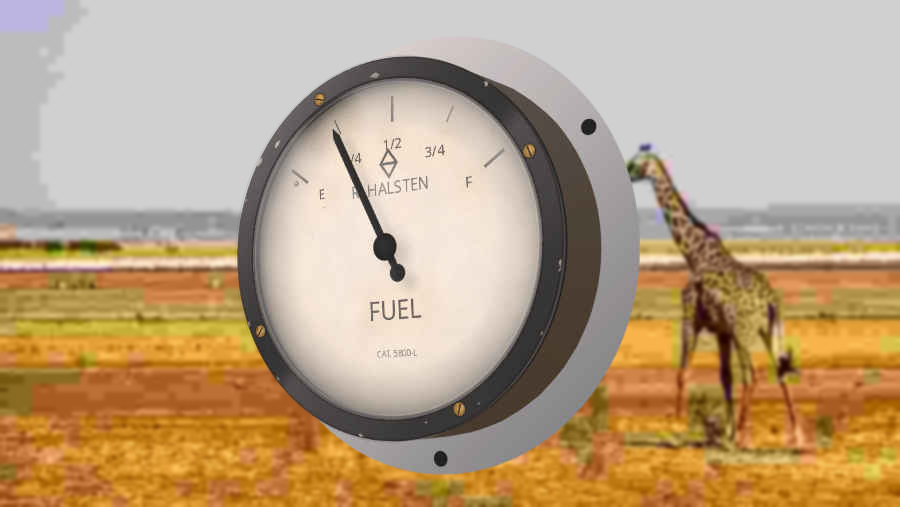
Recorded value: **0.25**
